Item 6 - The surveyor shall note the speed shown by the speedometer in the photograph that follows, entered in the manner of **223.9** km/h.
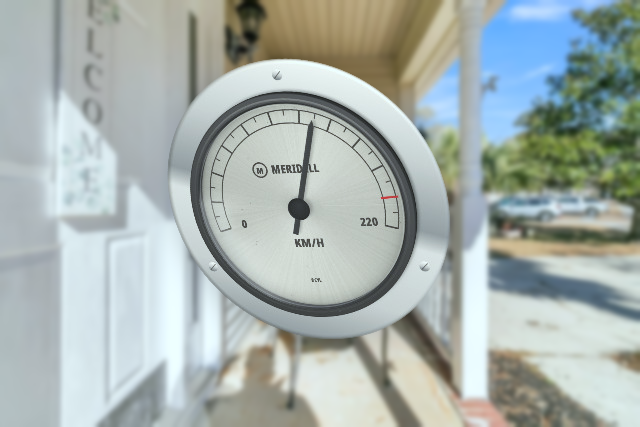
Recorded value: **130** km/h
